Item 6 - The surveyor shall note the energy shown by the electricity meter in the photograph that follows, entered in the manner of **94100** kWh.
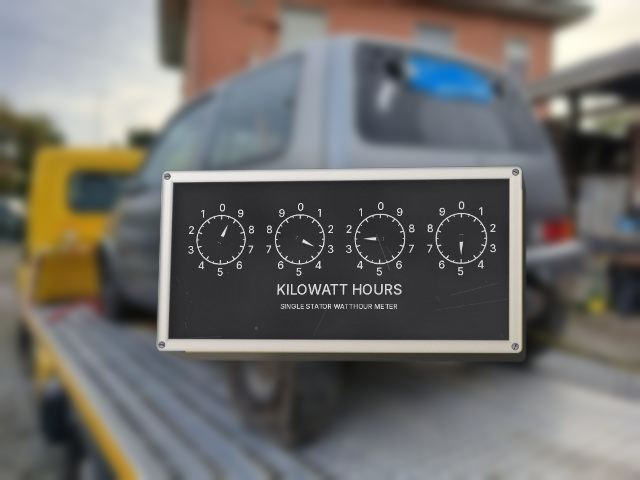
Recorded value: **9325** kWh
